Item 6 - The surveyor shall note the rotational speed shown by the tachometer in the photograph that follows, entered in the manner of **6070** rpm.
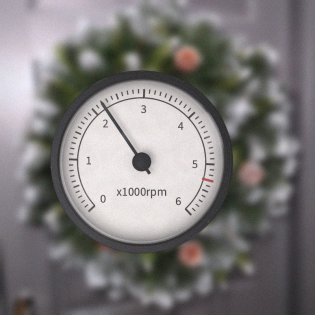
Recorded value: **2200** rpm
